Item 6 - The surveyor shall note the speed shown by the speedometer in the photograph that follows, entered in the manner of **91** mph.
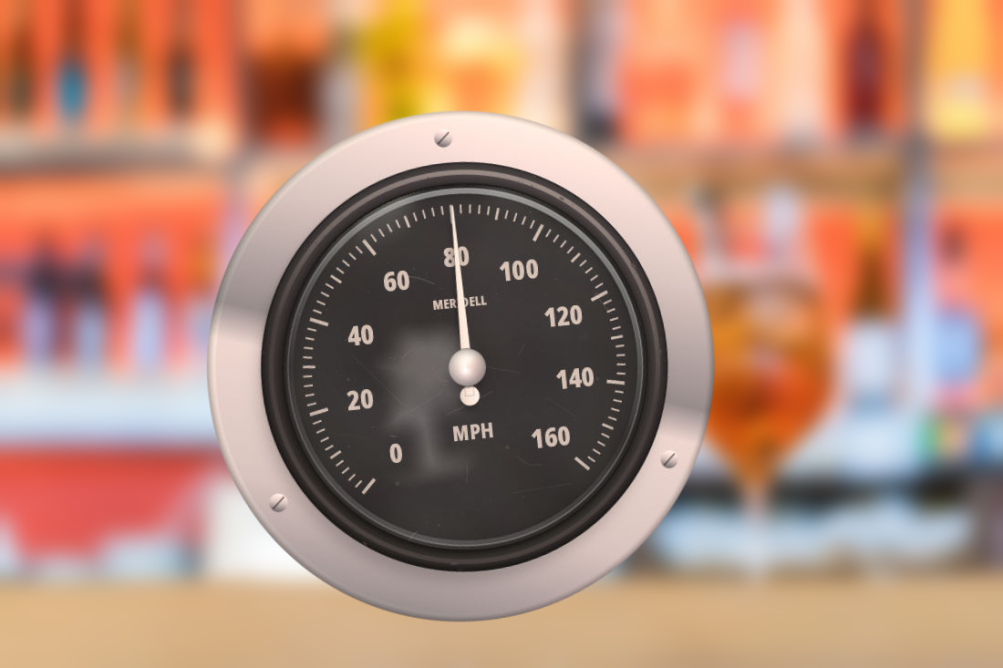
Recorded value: **80** mph
